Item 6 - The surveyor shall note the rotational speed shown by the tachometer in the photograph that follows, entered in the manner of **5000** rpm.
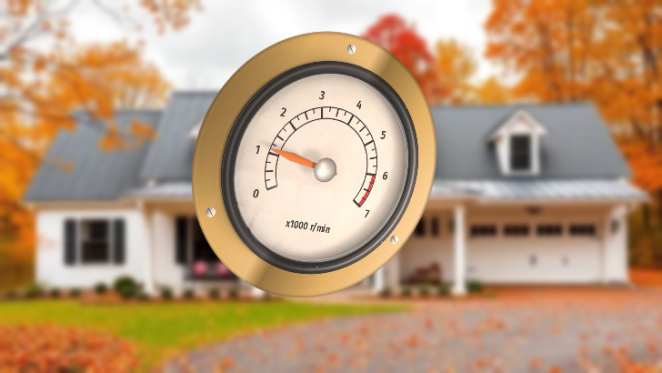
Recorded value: **1125** rpm
